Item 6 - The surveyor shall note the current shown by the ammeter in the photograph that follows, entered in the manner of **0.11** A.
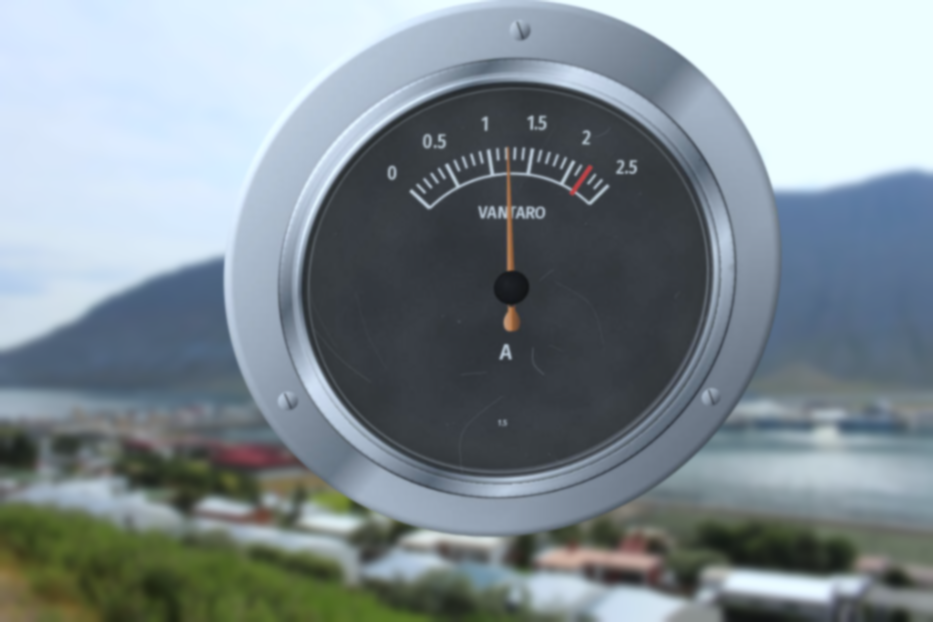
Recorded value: **1.2** A
